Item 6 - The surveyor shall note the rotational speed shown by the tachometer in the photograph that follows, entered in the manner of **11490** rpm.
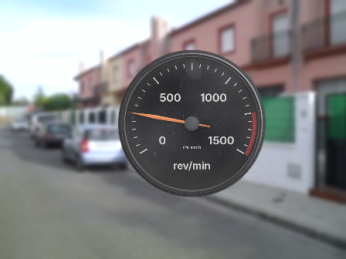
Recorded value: **250** rpm
